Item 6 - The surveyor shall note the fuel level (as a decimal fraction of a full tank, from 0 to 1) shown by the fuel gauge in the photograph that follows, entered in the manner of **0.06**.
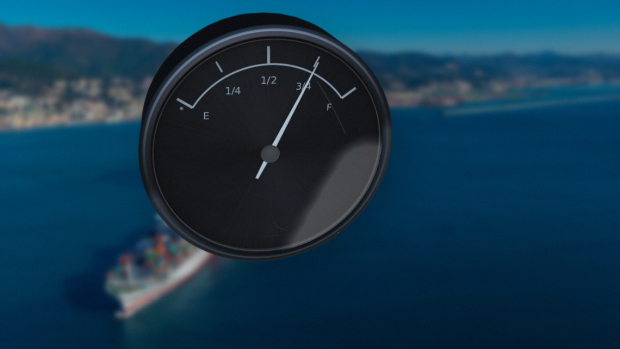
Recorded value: **0.75**
